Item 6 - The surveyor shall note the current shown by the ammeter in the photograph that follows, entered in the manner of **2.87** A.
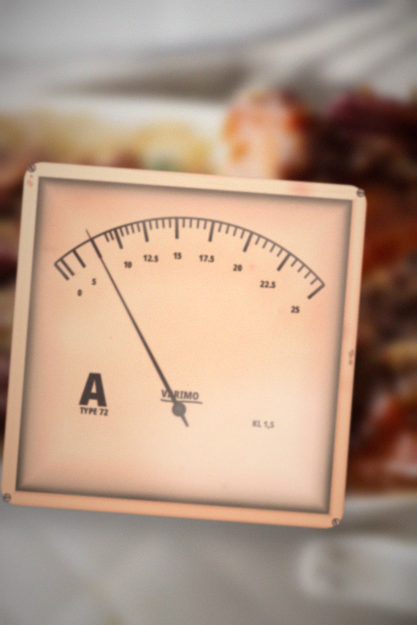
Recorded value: **7.5** A
